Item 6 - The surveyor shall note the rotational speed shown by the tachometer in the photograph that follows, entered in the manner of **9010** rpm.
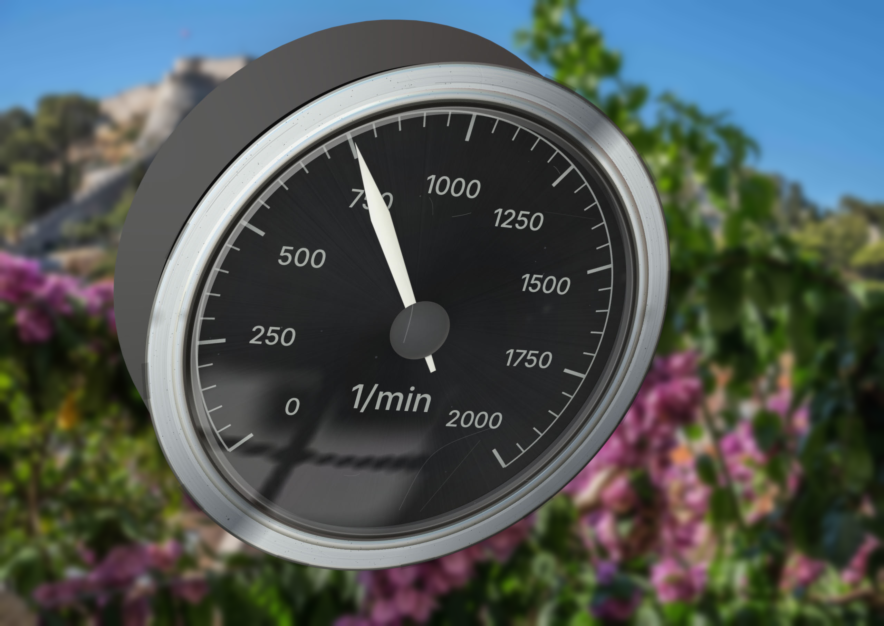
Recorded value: **750** rpm
